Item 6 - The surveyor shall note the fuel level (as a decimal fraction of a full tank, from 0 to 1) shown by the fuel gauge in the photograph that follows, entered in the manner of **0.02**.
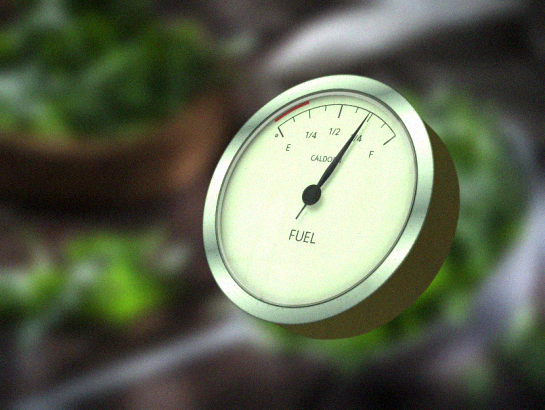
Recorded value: **0.75**
